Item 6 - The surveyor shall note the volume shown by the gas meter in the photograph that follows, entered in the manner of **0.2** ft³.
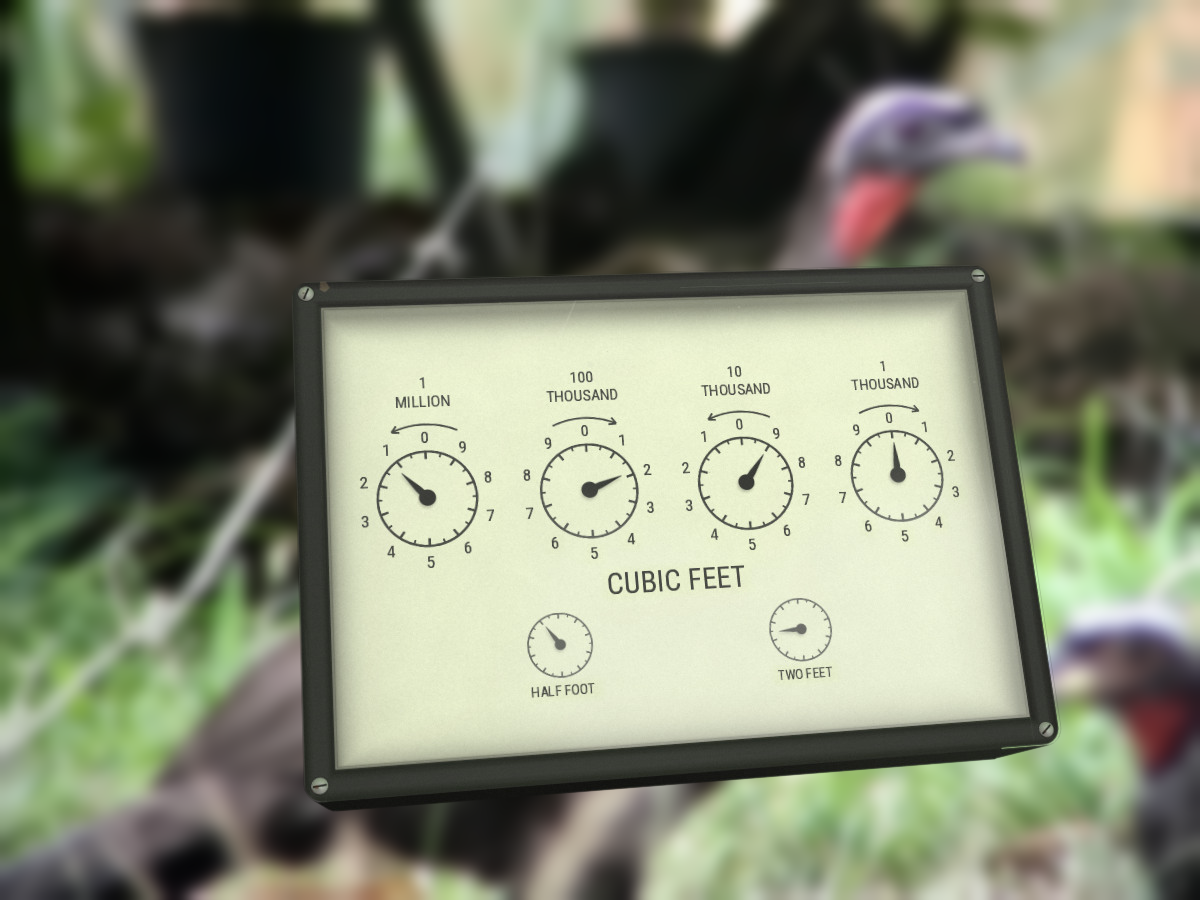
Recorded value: **119000** ft³
